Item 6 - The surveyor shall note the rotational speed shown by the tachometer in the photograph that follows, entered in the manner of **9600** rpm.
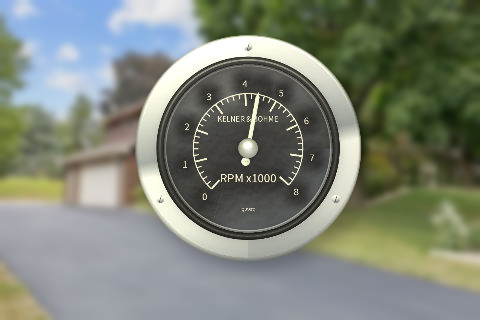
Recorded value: **4400** rpm
